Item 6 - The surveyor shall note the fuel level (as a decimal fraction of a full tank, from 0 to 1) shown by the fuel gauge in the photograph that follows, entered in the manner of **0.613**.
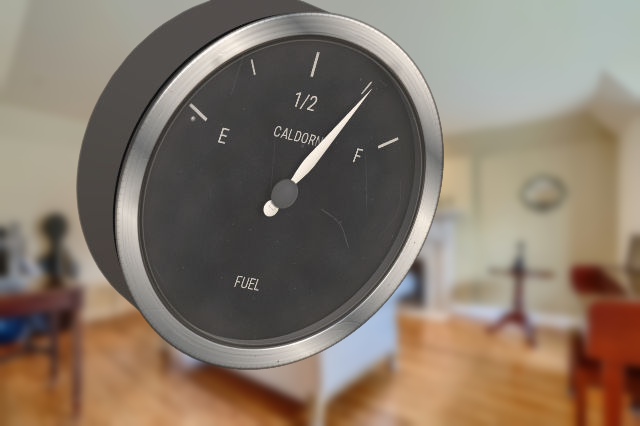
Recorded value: **0.75**
